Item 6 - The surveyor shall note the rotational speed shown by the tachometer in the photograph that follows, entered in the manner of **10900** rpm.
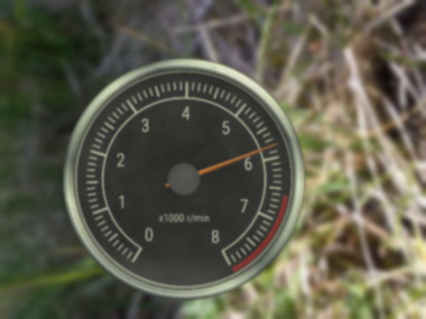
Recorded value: **5800** rpm
